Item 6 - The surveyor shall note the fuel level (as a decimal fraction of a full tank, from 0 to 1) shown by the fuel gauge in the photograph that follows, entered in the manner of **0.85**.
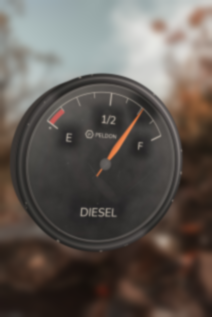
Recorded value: **0.75**
